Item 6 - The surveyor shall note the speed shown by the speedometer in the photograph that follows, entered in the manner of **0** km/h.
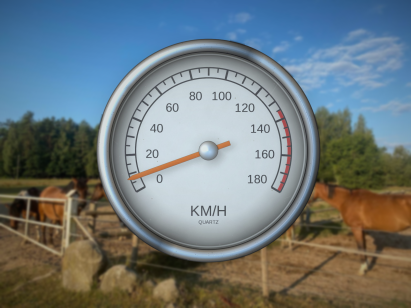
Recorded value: **7.5** km/h
